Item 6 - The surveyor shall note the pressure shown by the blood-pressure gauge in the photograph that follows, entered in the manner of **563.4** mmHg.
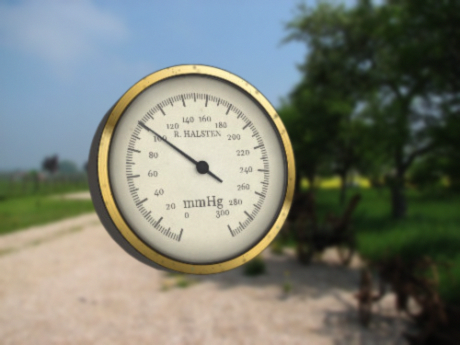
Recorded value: **100** mmHg
